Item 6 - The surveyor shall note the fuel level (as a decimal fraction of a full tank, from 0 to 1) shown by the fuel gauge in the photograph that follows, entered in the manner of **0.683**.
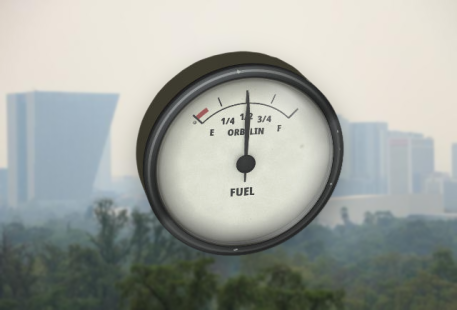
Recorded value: **0.5**
